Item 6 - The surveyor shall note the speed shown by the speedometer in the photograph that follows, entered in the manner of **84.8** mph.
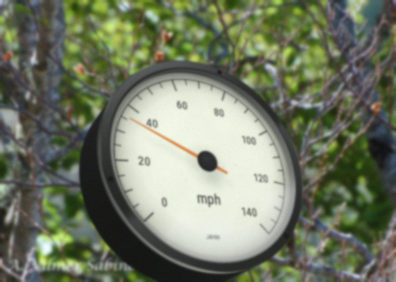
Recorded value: **35** mph
